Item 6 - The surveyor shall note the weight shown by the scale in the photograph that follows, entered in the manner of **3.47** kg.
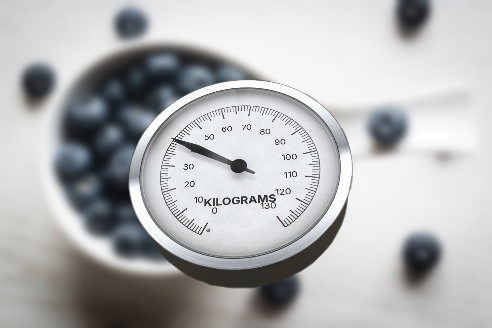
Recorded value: **40** kg
